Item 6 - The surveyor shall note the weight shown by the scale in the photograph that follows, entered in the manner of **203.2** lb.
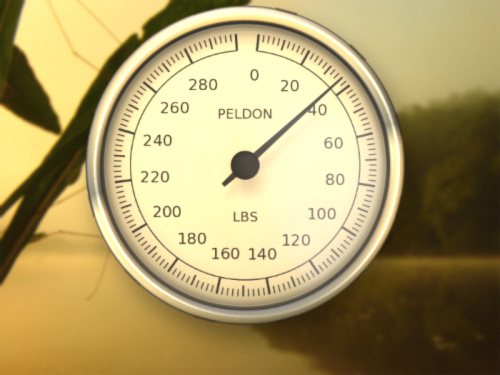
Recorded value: **36** lb
